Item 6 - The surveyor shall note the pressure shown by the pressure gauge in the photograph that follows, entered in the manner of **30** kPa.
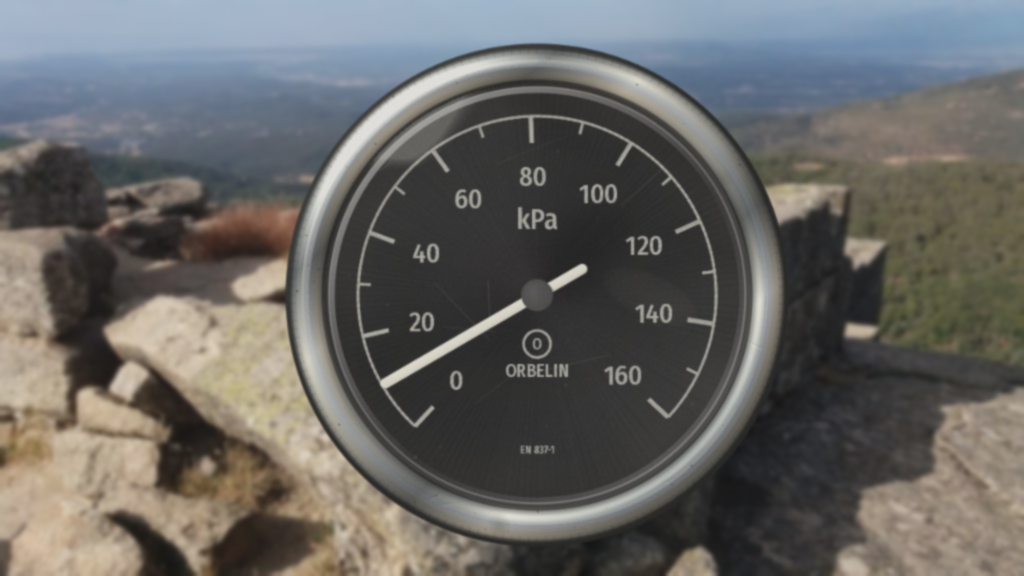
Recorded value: **10** kPa
